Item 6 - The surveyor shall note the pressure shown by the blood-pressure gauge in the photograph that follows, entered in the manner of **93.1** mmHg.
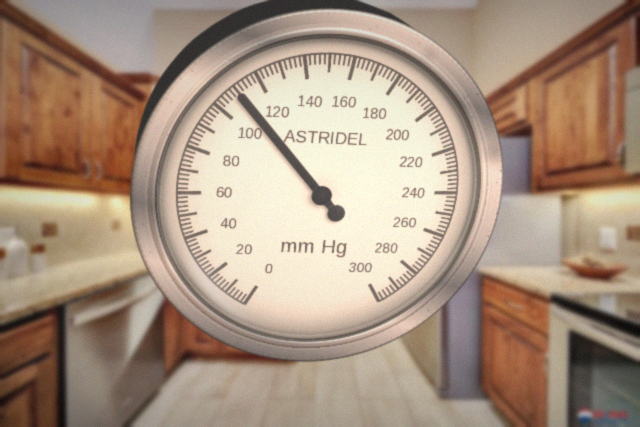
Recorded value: **110** mmHg
